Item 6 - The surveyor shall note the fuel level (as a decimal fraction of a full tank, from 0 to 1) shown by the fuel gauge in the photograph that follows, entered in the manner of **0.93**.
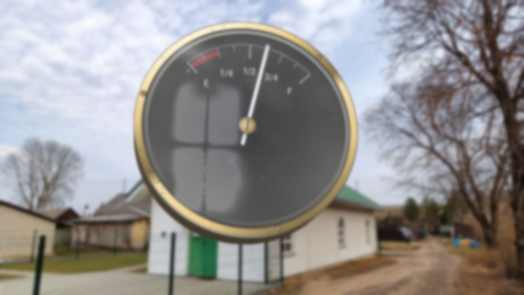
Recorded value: **0.625**
